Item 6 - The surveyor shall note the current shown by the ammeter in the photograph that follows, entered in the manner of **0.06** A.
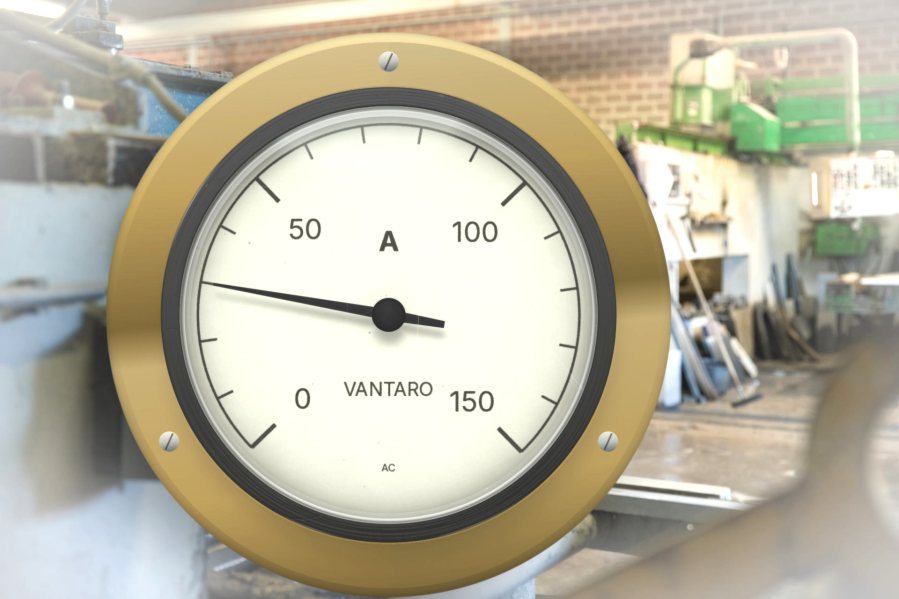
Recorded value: **30** A
